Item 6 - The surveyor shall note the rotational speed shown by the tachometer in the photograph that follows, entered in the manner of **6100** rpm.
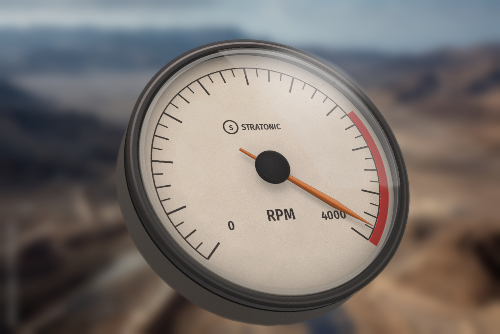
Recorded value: **3900** rpm
